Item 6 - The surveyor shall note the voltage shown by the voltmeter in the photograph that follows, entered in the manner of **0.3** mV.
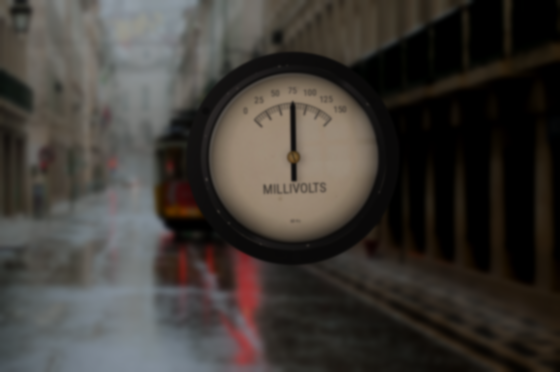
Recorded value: **75** mV
